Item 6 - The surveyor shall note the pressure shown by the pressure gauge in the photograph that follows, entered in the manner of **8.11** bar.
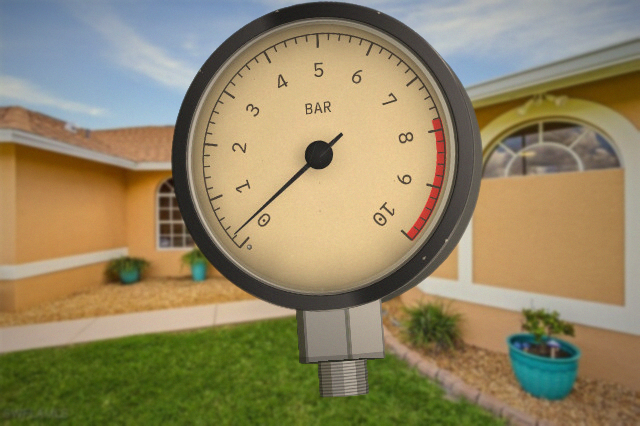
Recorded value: **0.2** bar
